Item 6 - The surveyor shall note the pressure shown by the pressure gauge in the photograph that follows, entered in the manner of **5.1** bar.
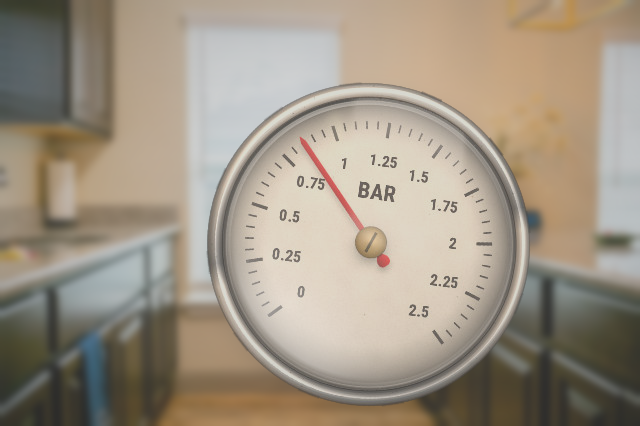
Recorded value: **0.85** bar
